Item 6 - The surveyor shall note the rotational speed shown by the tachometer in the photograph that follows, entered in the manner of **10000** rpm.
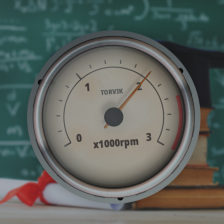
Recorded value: **2000** rpm
